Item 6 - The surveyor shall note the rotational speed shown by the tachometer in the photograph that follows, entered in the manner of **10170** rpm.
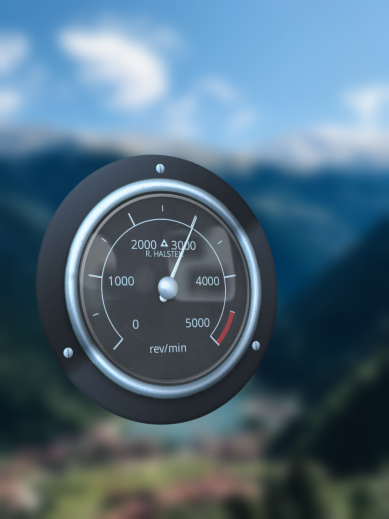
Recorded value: **3000** rpm
